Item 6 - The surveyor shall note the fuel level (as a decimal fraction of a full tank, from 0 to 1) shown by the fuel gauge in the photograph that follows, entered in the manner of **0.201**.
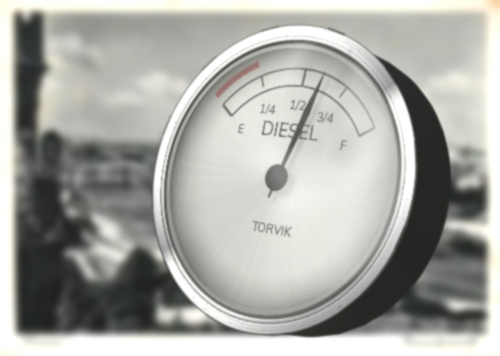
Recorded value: **0.625**
